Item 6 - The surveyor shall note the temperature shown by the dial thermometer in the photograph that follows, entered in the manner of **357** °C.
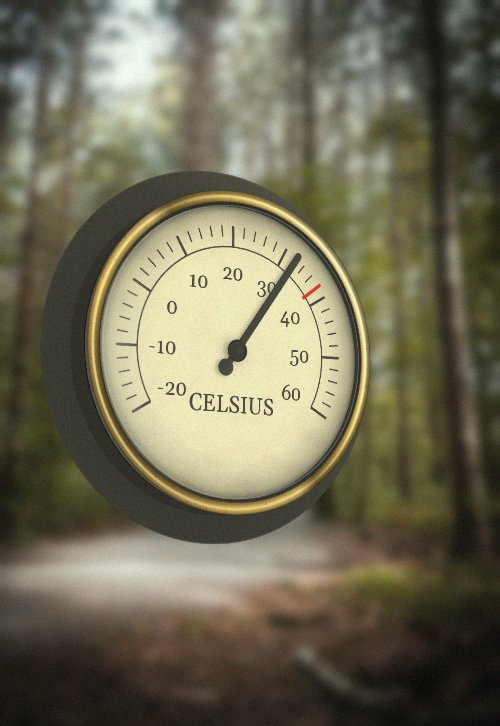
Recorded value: **32** °C
